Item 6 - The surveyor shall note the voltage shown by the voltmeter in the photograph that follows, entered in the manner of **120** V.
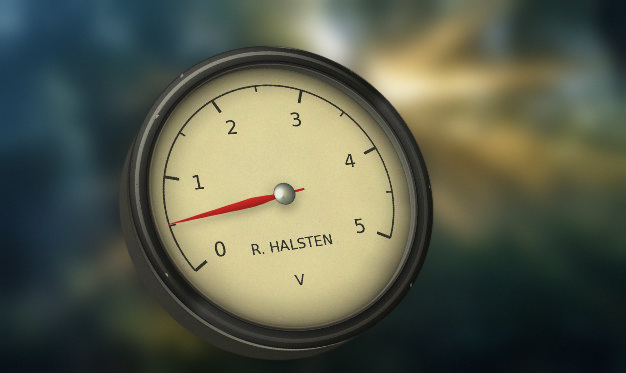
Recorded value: **0.5** V
